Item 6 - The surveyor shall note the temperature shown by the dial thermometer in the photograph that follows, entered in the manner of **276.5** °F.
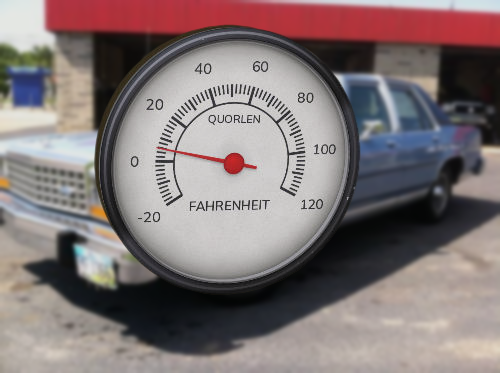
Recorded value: **6** °F
